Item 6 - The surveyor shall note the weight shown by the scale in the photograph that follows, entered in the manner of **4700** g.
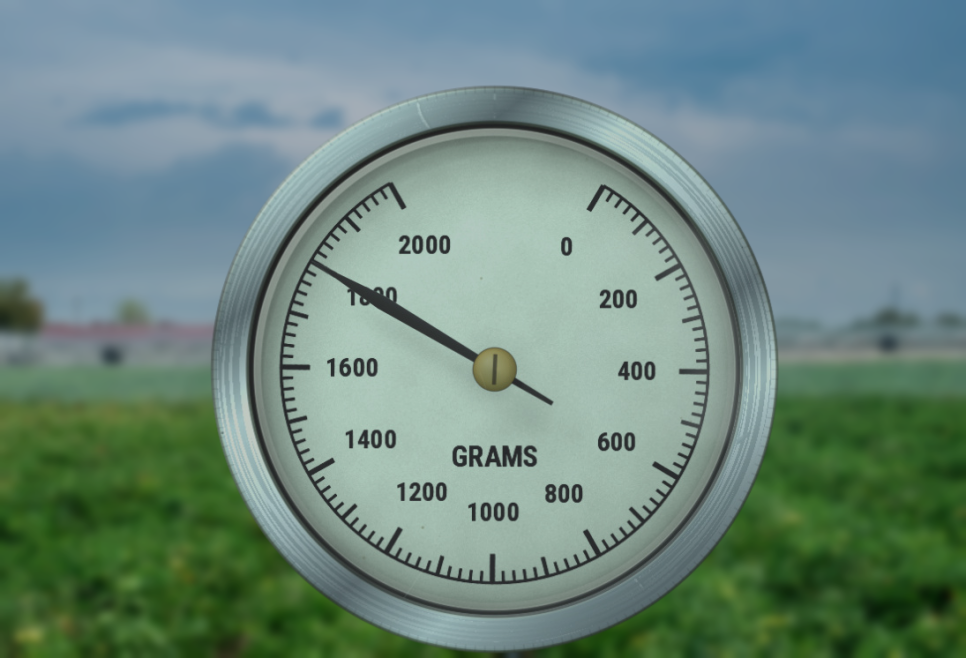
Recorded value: **1800** g
